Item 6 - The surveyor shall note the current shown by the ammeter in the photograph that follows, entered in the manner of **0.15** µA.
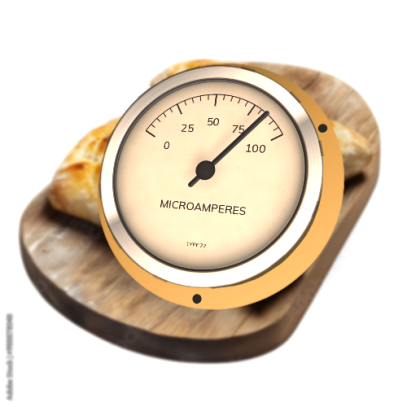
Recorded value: **85** µA
